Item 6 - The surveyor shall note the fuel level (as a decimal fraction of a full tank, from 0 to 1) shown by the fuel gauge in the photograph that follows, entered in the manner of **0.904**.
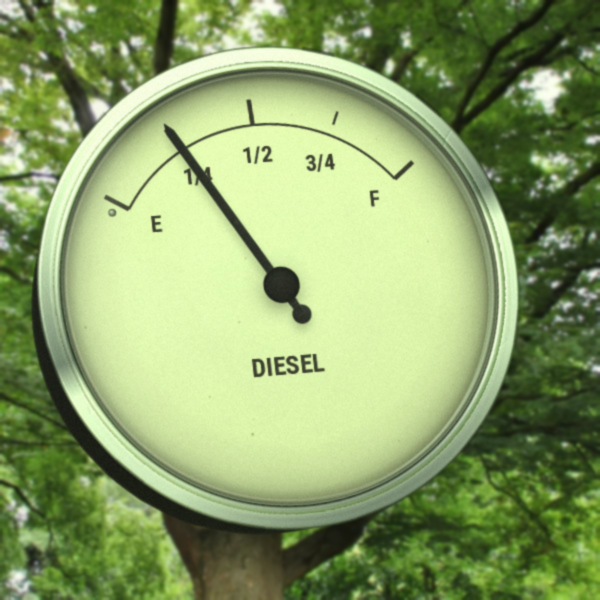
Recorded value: **0.25**
